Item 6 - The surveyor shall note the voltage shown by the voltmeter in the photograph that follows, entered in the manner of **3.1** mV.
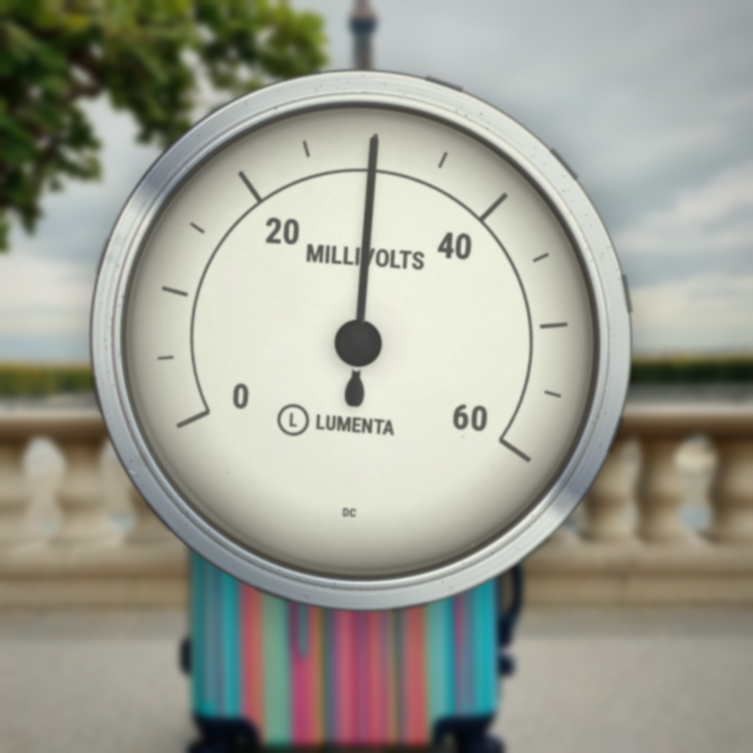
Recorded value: **30** mV
